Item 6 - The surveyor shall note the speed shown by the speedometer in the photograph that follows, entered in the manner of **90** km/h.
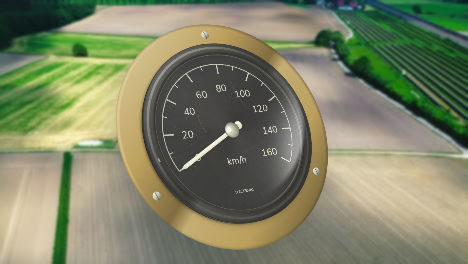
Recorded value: **0** km/h
